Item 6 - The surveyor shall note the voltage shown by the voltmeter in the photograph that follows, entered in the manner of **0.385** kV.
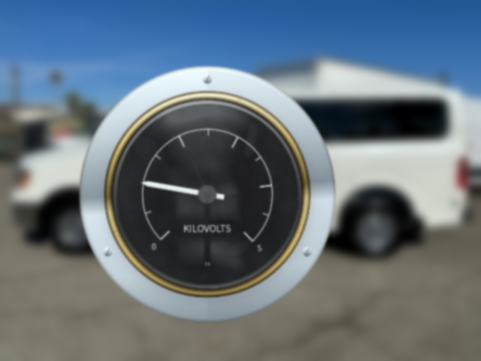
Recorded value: **1** kV
